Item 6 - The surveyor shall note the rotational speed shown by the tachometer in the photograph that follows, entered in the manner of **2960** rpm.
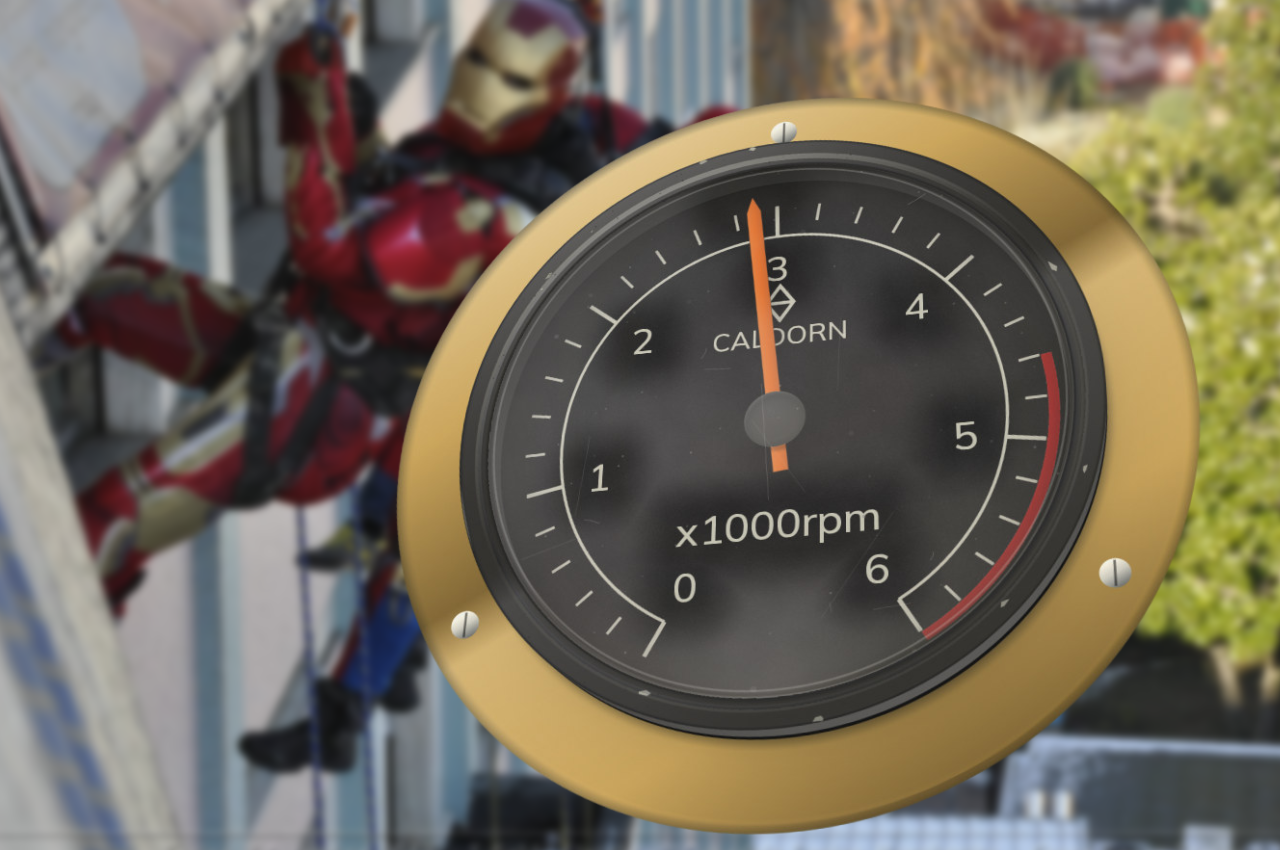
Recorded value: **2900** rpm
